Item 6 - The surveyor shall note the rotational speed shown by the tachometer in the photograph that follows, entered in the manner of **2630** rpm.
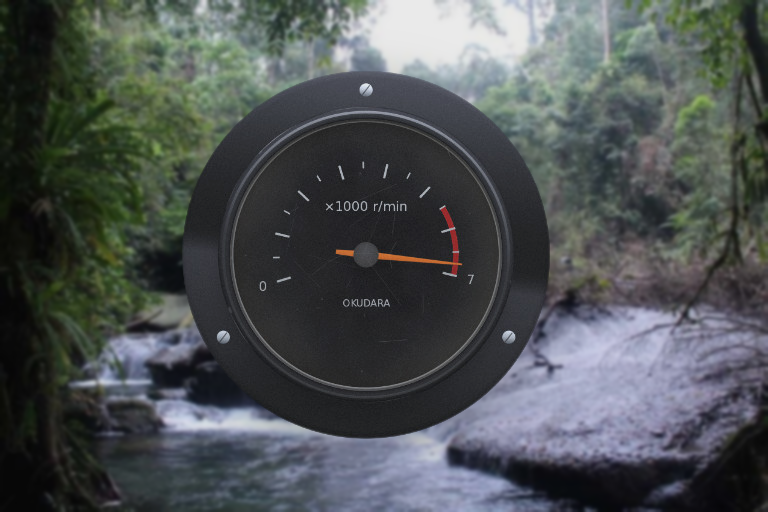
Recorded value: **6750** rpm
